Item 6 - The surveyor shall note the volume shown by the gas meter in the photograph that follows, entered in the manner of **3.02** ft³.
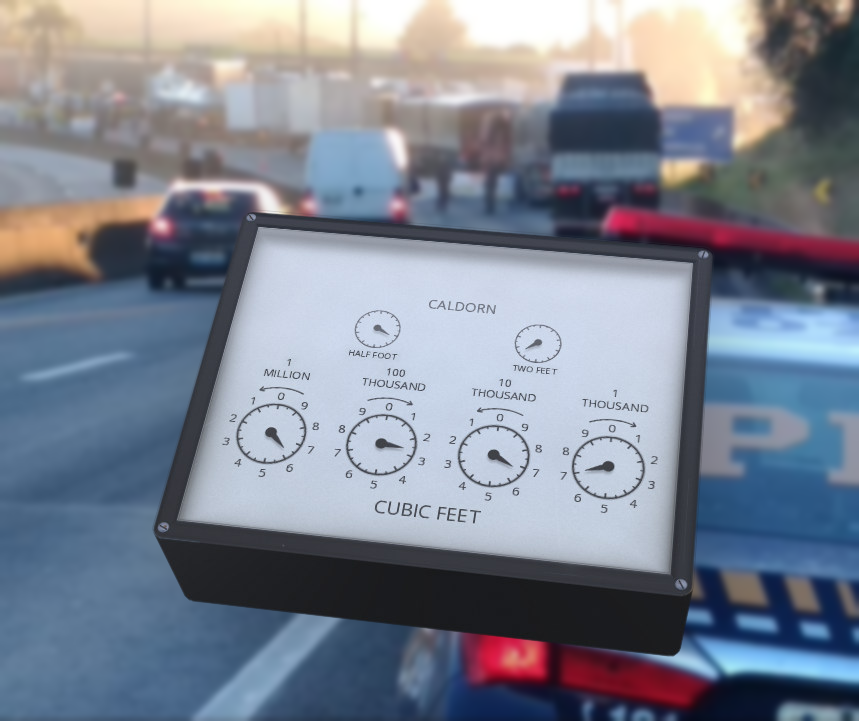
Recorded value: **626700** ft³
